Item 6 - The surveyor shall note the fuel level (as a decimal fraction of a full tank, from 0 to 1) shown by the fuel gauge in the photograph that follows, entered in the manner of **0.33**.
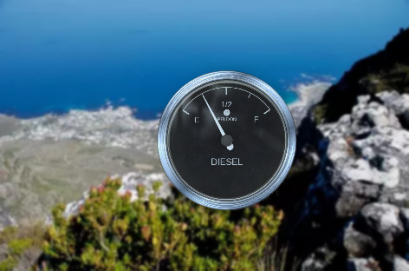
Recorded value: **0.25**
